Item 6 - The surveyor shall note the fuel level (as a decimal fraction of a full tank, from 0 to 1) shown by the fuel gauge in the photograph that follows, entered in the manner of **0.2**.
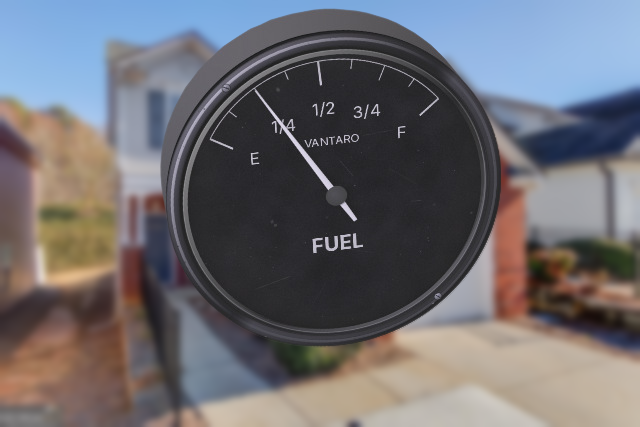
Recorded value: **0.25**
